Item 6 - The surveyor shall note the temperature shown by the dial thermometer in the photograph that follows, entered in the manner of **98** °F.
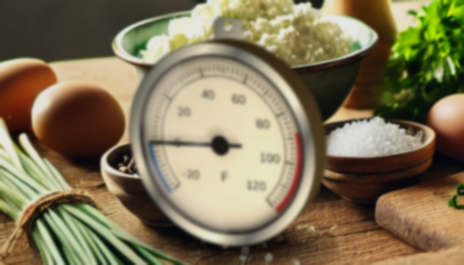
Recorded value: **0** °F
